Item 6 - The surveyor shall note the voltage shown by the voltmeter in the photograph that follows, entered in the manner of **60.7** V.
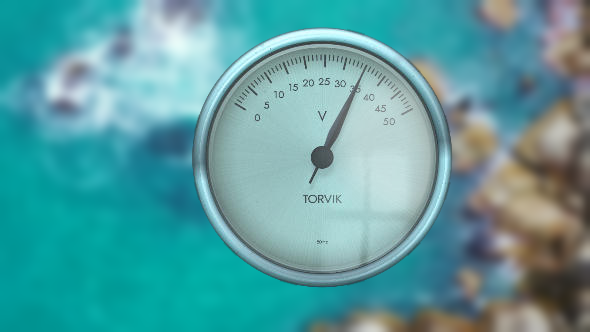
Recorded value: **35** V
